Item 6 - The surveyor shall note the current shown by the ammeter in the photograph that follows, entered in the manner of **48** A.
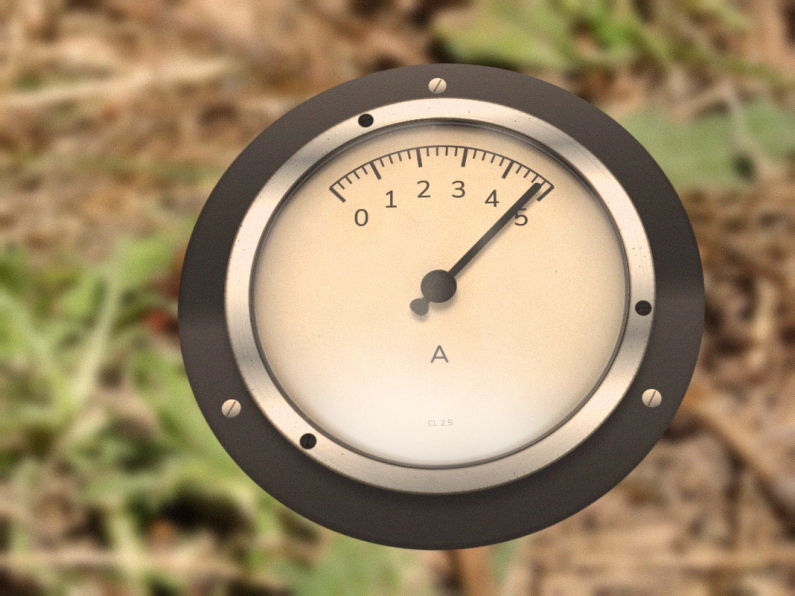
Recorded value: **4.8** A
